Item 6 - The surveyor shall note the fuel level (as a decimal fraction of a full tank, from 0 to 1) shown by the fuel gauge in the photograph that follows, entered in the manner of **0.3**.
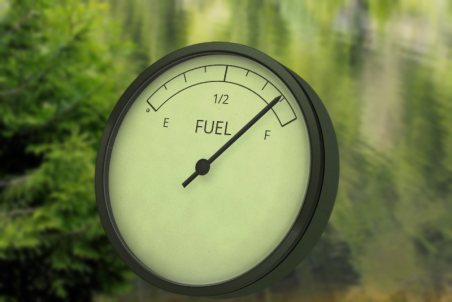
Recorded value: **0.875**
